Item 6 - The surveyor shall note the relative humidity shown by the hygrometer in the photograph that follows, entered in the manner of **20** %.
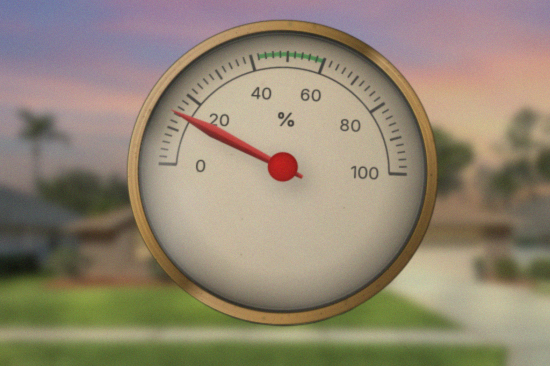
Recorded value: **14** %
